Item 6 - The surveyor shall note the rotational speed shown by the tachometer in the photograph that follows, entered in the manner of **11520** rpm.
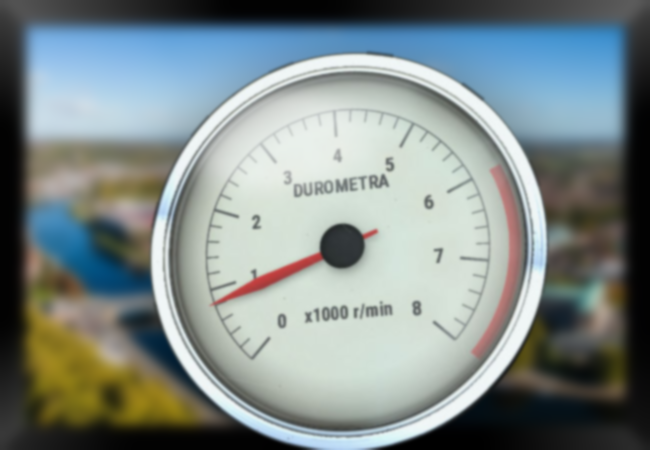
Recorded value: **800** rpm
